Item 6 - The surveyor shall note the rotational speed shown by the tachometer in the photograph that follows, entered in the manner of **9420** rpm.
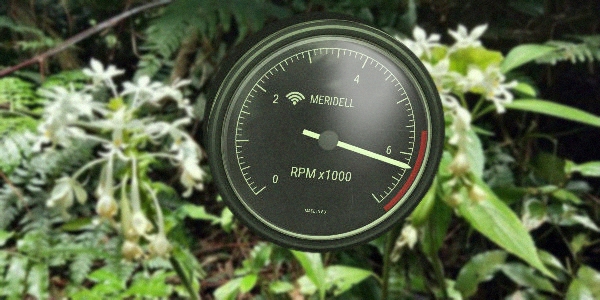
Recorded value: **6200** rpm
